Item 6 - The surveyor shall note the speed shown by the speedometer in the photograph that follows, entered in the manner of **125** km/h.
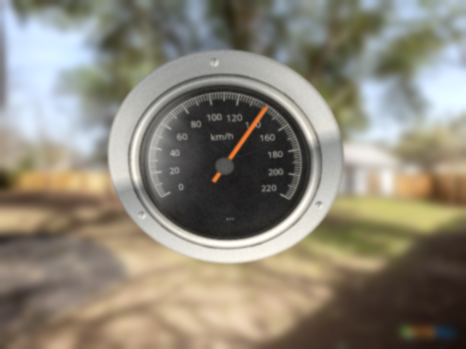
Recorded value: **140** km/h
